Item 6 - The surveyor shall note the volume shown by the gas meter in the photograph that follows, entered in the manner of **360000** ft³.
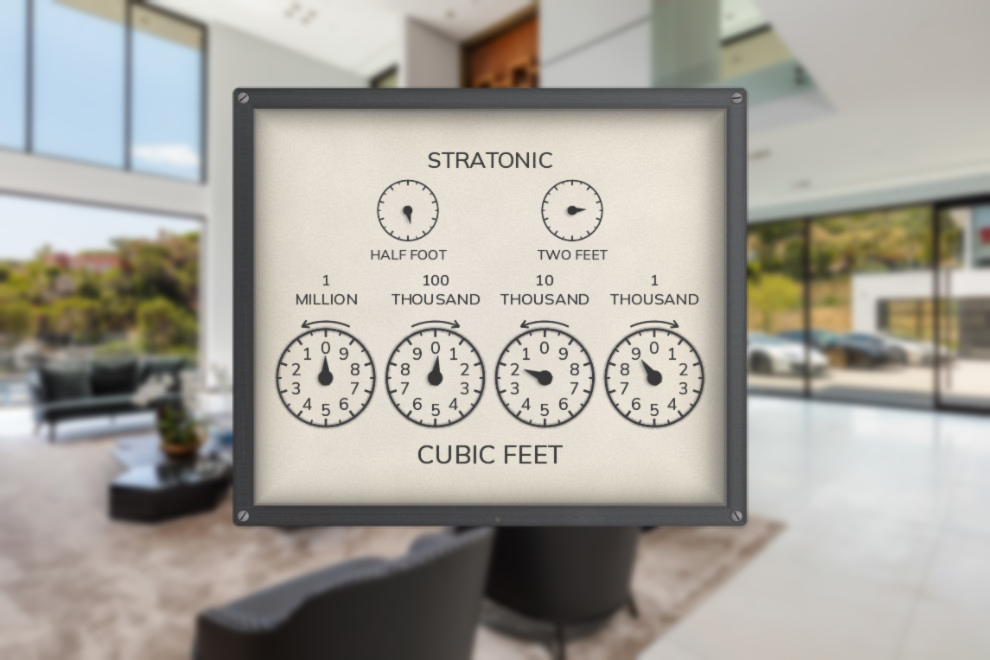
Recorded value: **1900** ft³
